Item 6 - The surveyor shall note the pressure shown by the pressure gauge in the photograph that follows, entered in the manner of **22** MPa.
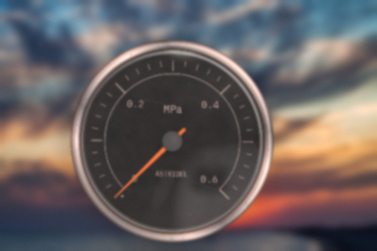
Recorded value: **0** MPa
